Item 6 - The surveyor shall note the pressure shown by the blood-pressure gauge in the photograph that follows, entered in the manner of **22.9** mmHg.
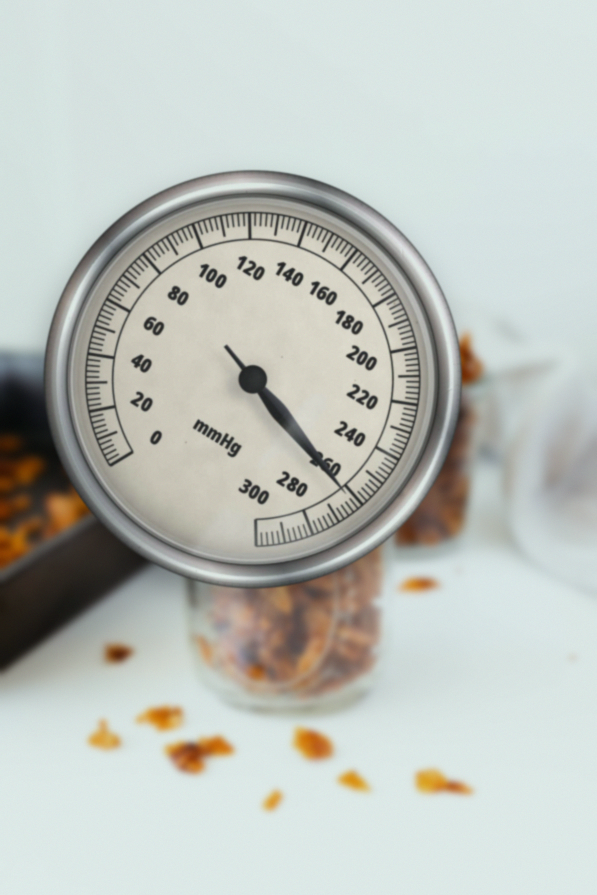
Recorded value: **262** mmHg
